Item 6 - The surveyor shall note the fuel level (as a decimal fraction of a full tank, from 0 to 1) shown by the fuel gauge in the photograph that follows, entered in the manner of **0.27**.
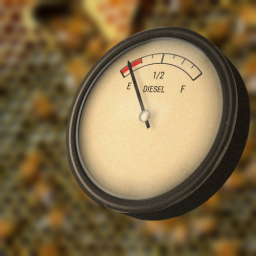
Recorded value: **0.125**
